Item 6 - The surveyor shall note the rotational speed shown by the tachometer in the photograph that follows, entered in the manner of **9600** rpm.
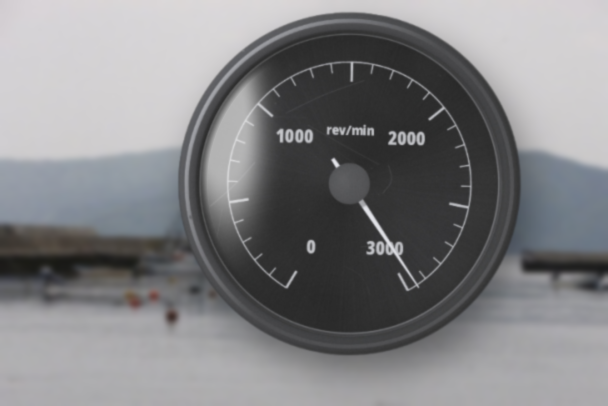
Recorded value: **2950** rpm
